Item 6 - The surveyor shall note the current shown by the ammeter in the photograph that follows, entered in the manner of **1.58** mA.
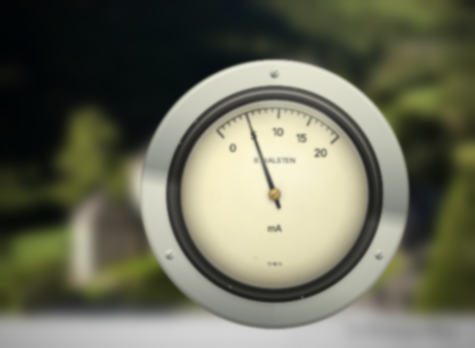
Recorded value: **5** mA
